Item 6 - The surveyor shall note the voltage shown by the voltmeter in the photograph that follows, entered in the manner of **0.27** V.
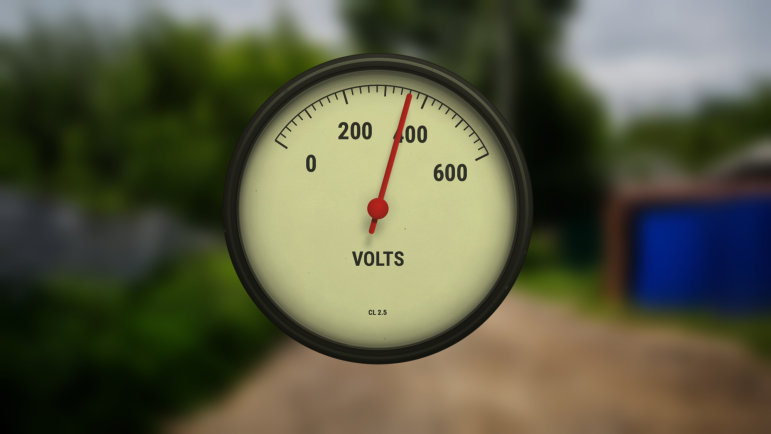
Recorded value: **360** V
